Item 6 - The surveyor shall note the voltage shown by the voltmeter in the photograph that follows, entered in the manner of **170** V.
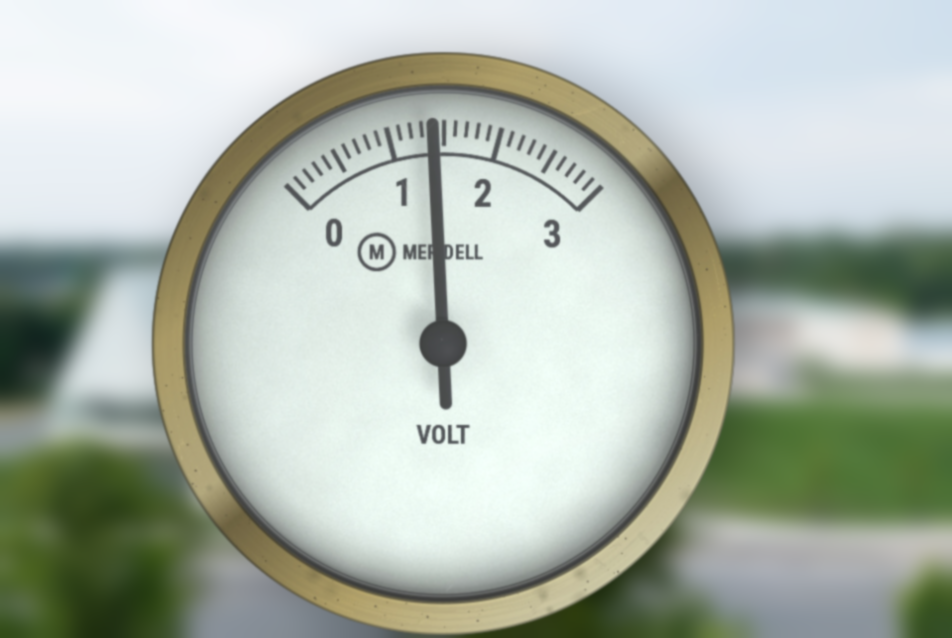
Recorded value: **1.4** V
